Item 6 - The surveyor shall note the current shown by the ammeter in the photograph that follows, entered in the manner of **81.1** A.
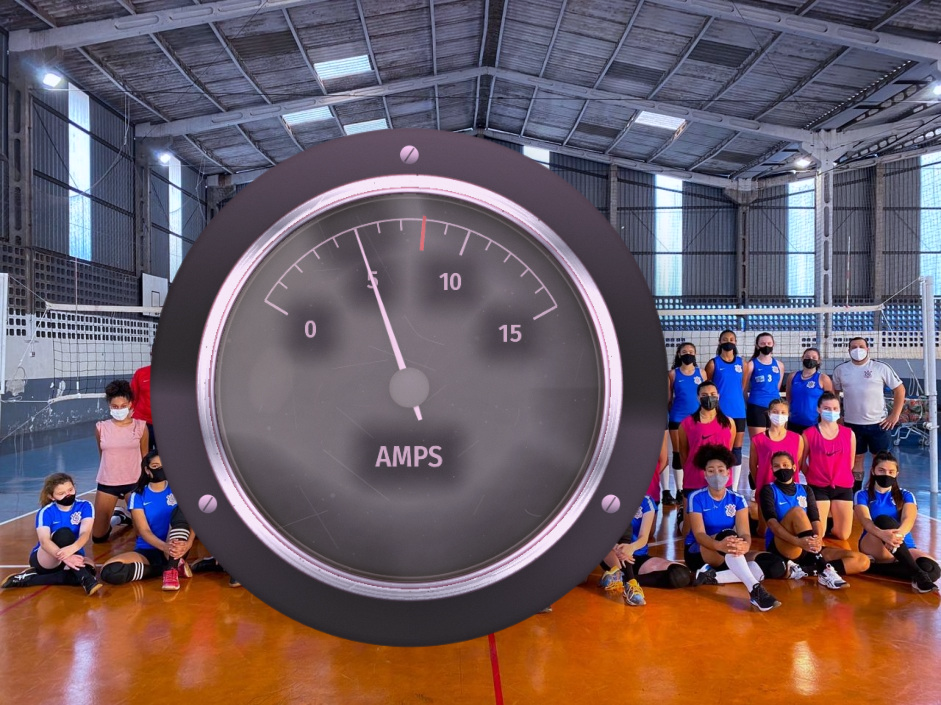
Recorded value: **5** A
